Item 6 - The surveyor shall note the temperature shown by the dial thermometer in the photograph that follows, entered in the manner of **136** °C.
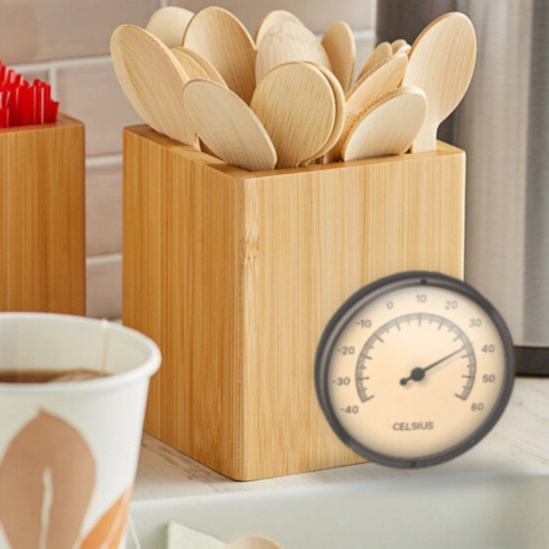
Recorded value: **35** °C
